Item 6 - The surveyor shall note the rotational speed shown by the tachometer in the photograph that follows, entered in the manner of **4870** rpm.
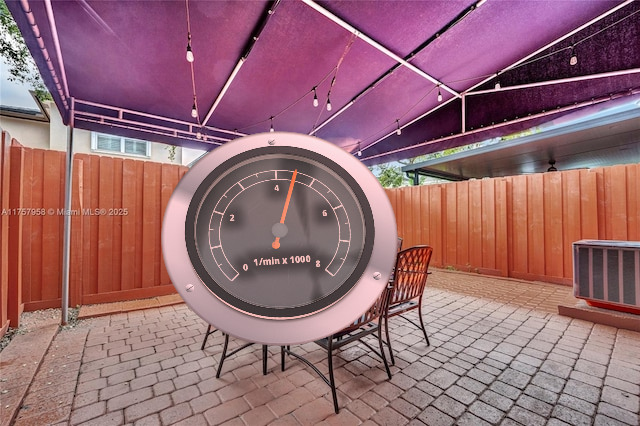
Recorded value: **4500** rpm
